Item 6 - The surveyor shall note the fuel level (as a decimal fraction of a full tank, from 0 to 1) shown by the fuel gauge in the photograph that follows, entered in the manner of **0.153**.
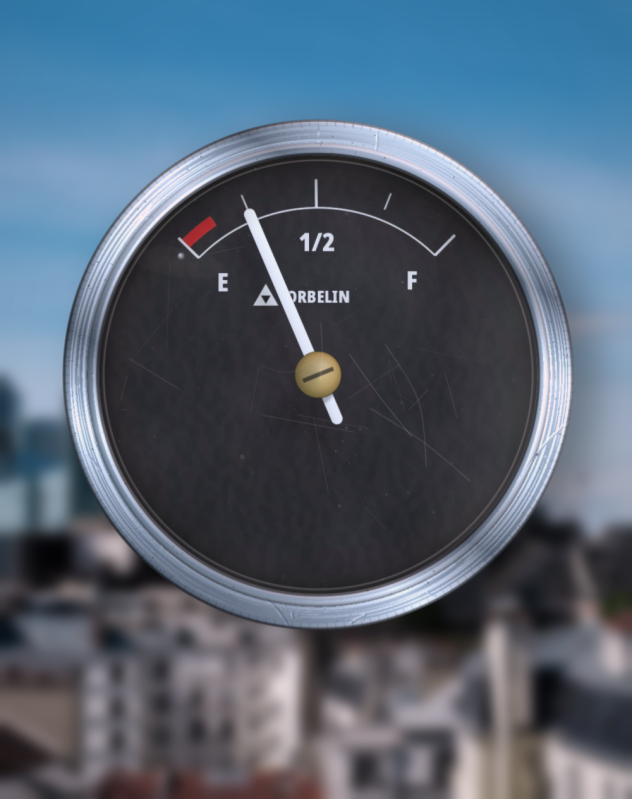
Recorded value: **0.25**
